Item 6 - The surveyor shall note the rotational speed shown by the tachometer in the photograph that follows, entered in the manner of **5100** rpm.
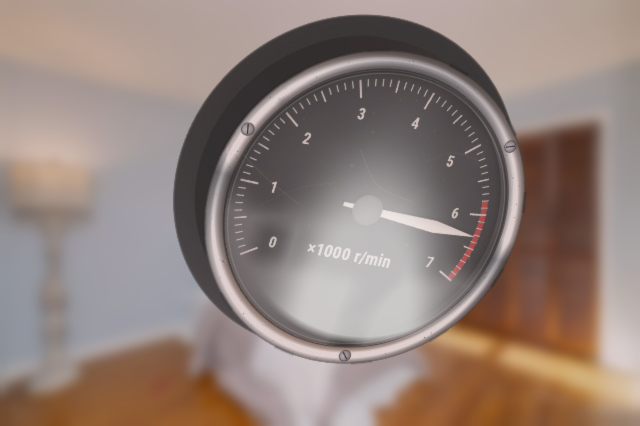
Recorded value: **6300** rpm
